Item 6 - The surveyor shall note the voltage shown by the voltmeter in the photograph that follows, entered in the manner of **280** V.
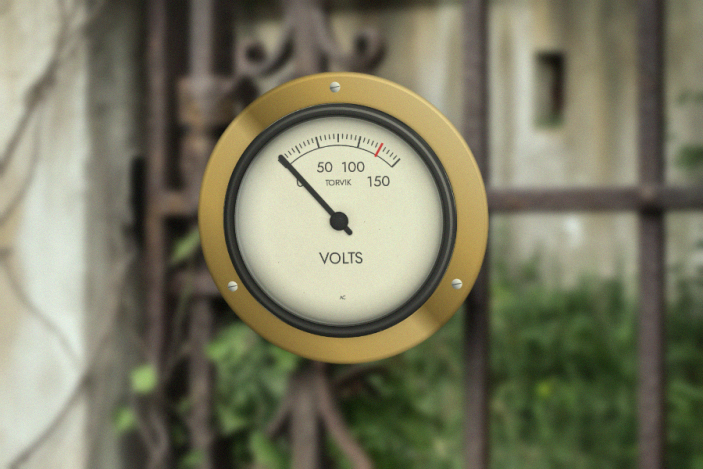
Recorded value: **5** V
